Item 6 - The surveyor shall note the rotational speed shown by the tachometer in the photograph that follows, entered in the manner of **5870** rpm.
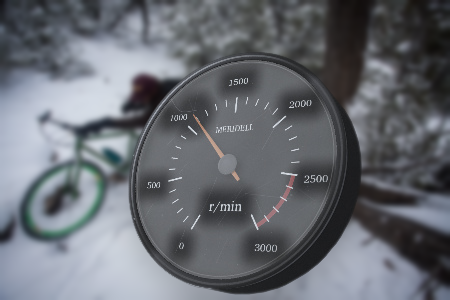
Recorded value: **1100** rpm
